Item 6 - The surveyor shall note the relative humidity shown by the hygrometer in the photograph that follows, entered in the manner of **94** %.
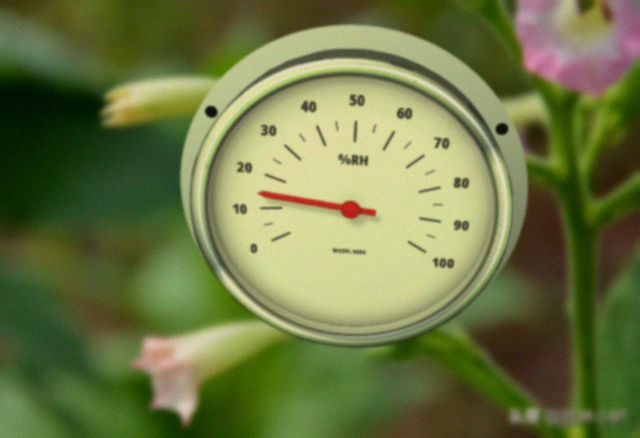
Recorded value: **15** %
